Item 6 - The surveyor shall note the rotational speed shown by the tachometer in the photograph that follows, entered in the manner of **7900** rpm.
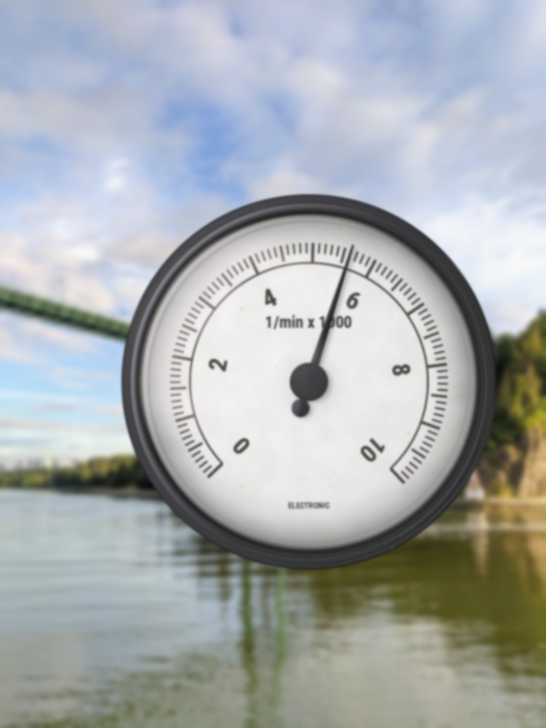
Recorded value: **5600** rpm
